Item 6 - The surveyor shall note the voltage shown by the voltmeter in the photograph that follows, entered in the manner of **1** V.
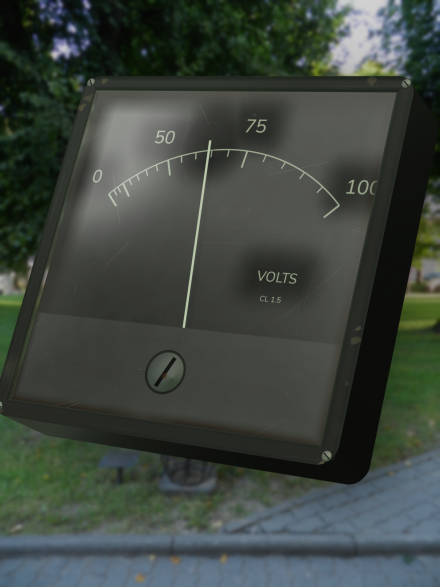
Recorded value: **65** V
